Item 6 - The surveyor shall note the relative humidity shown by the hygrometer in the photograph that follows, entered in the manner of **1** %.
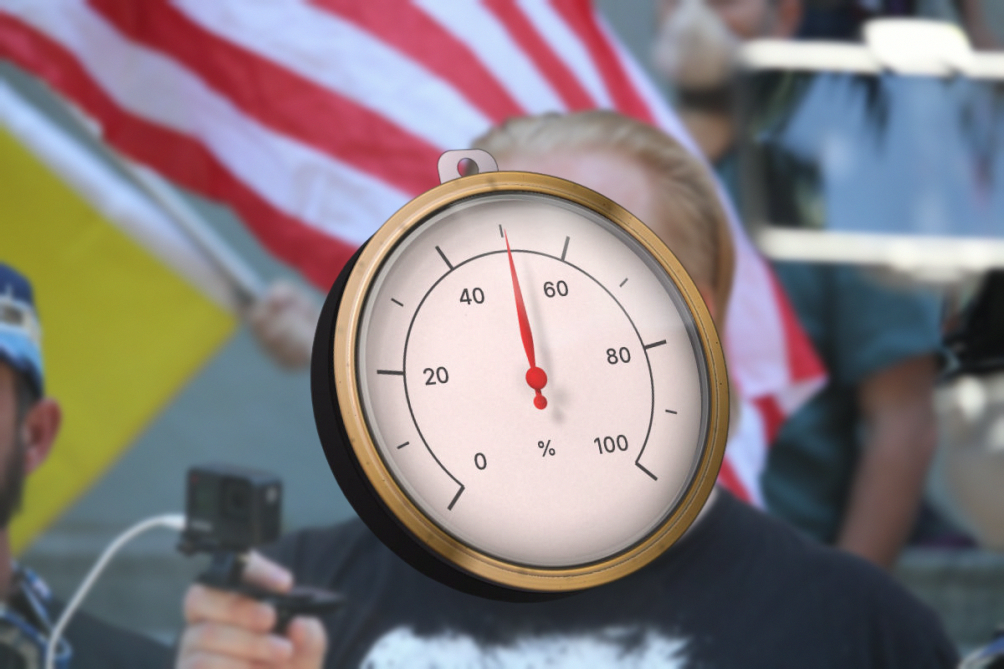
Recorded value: **50** %
